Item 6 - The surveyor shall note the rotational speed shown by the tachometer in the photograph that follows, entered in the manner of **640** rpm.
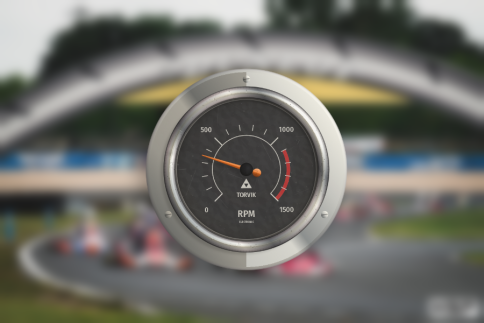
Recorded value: **350** rpm
